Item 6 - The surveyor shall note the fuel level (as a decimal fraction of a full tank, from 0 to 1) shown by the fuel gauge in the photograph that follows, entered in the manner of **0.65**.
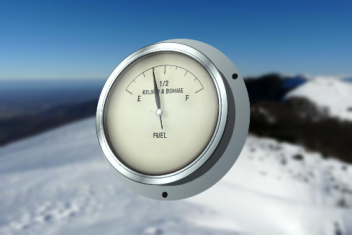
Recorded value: **0.375**
